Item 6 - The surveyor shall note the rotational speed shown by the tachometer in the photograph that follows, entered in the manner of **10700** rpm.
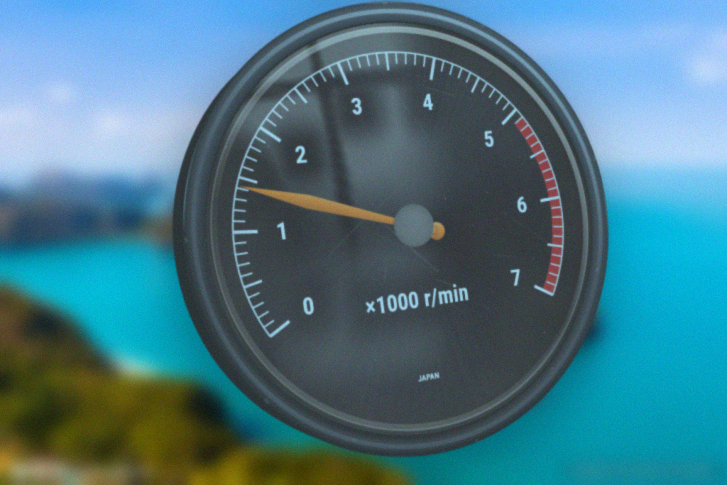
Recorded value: **1400** rpm
